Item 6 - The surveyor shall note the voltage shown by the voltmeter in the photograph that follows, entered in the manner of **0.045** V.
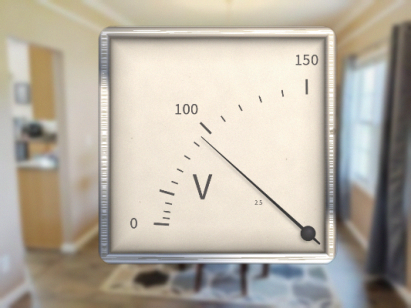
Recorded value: **95** V
